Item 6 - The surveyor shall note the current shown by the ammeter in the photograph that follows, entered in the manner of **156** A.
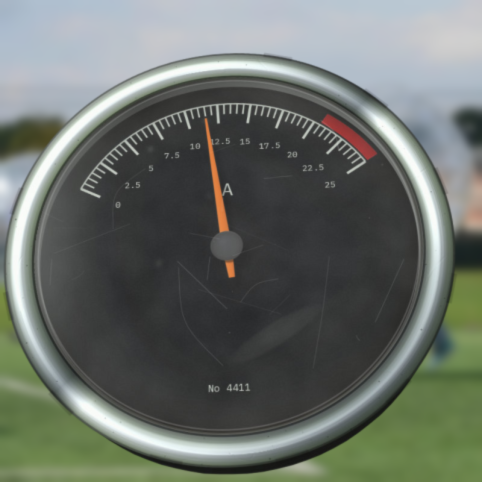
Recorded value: **11.5** A
